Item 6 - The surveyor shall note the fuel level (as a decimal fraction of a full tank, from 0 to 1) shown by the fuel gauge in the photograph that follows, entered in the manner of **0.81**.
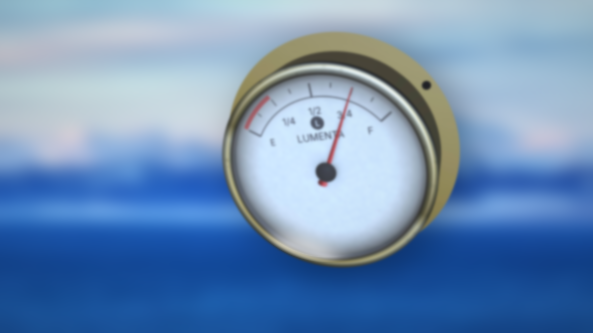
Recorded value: **0.75**
